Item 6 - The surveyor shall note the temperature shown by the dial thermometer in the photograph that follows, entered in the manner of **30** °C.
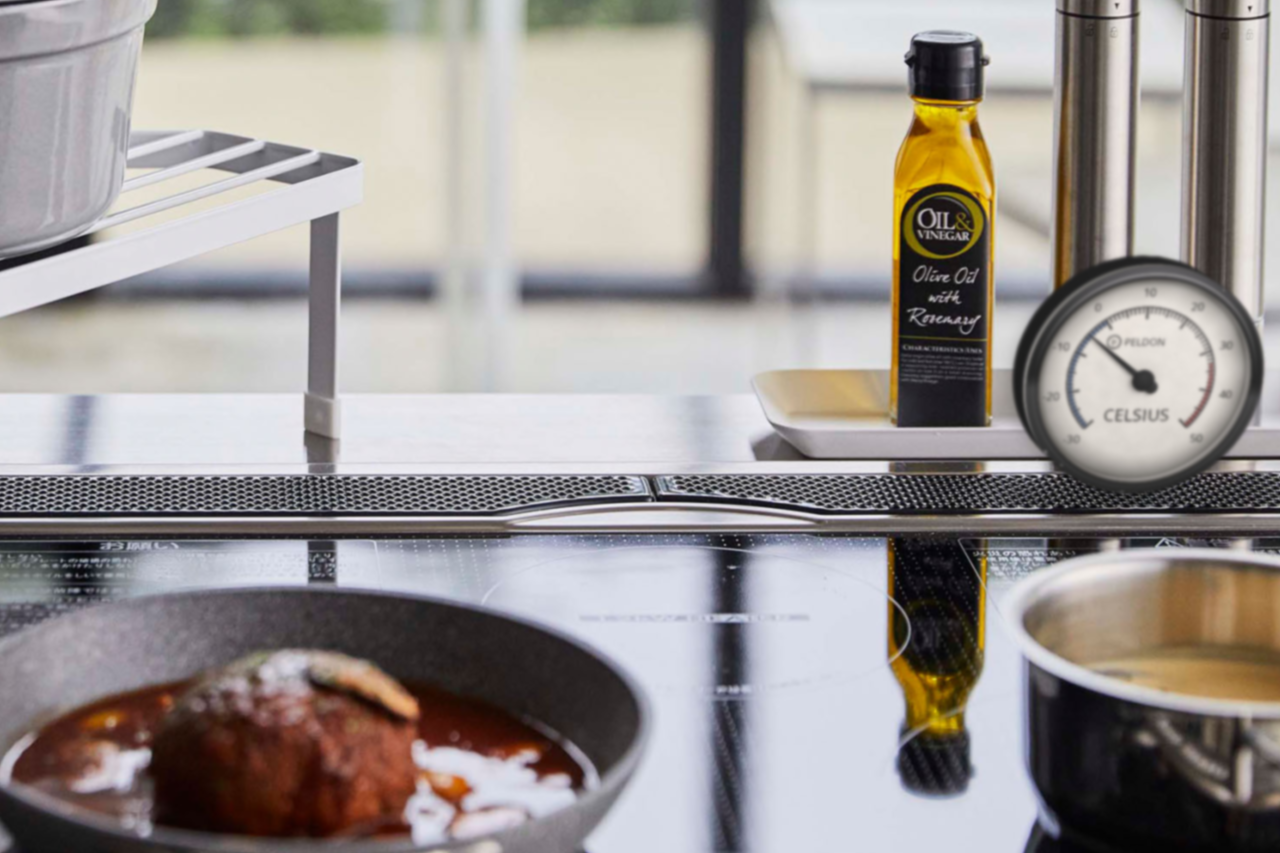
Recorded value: **-5** °C
